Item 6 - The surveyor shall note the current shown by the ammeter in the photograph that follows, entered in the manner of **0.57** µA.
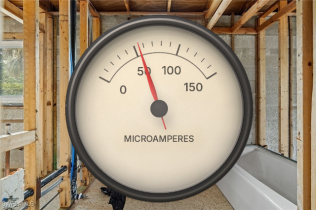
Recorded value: **55** µA
